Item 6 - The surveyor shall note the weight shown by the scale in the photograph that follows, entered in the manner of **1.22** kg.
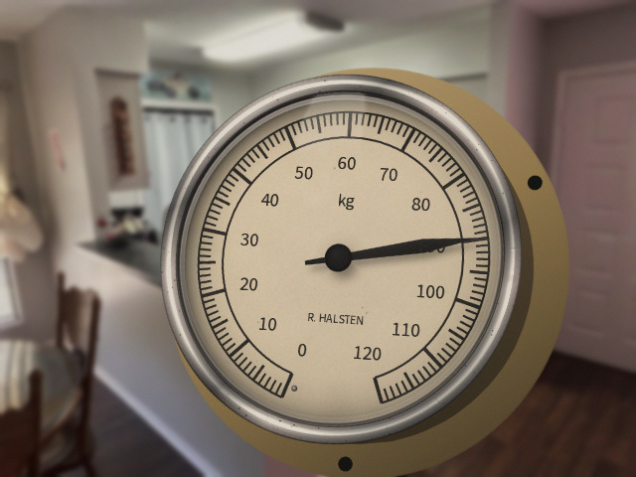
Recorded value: **90** kg
